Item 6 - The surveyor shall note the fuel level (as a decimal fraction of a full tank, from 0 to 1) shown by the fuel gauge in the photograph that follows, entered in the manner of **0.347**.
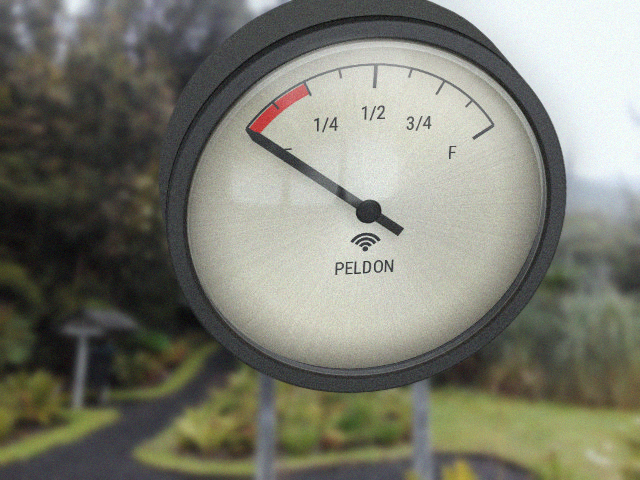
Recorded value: **0**
